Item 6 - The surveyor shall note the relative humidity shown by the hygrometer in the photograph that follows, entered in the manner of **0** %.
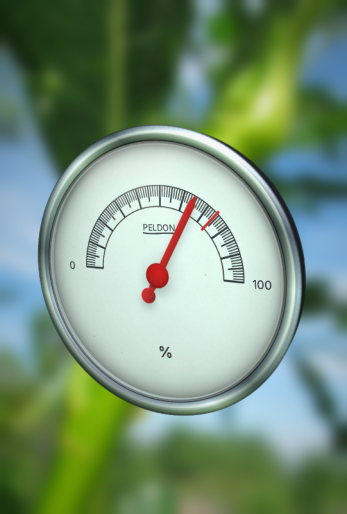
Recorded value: **65** %
